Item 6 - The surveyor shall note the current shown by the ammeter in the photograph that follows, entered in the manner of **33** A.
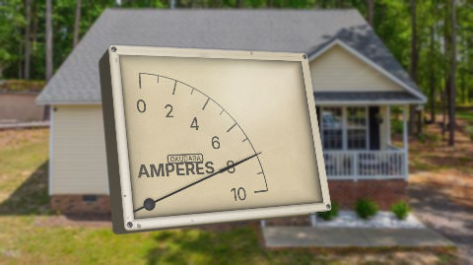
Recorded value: **8** A
